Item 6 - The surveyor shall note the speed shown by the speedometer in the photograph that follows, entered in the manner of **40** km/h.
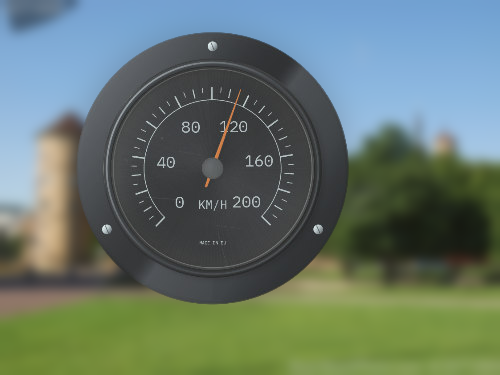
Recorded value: **115** km/h
